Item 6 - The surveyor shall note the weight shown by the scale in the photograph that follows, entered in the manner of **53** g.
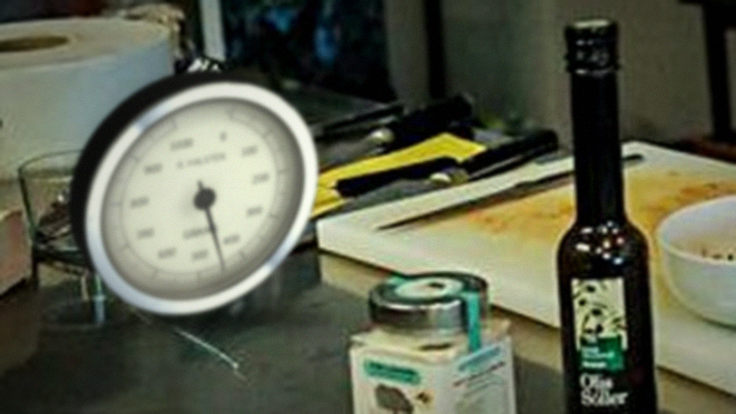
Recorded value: **450** g
